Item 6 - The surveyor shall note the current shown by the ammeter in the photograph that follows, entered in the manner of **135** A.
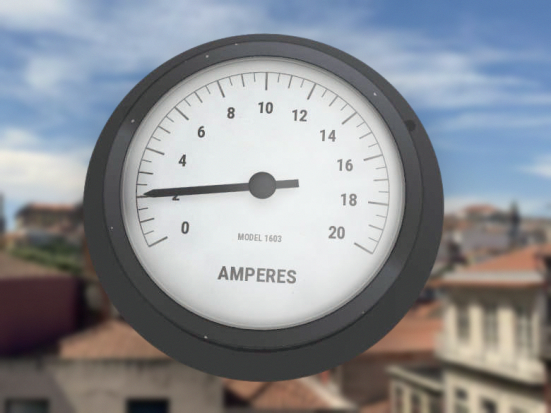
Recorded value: **2** A
